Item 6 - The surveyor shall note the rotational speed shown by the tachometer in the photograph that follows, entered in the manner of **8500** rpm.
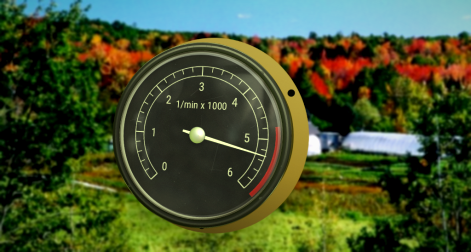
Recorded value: **5300** rpm
